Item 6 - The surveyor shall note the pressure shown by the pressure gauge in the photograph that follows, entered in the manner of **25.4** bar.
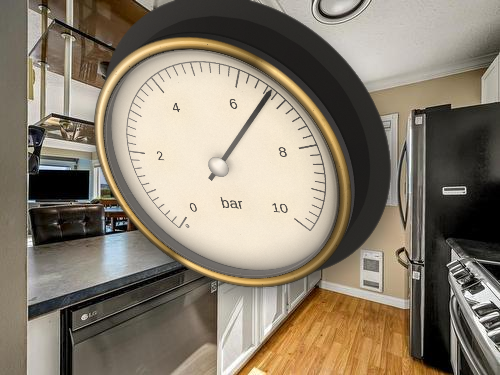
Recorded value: **6.7** bar
